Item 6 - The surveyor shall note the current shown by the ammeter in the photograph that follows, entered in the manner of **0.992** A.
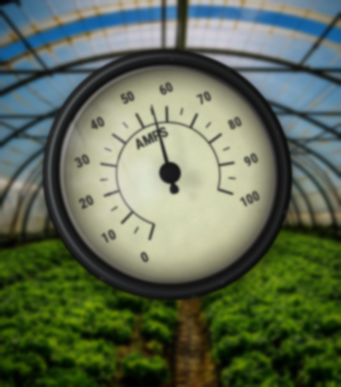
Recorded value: **55** A
